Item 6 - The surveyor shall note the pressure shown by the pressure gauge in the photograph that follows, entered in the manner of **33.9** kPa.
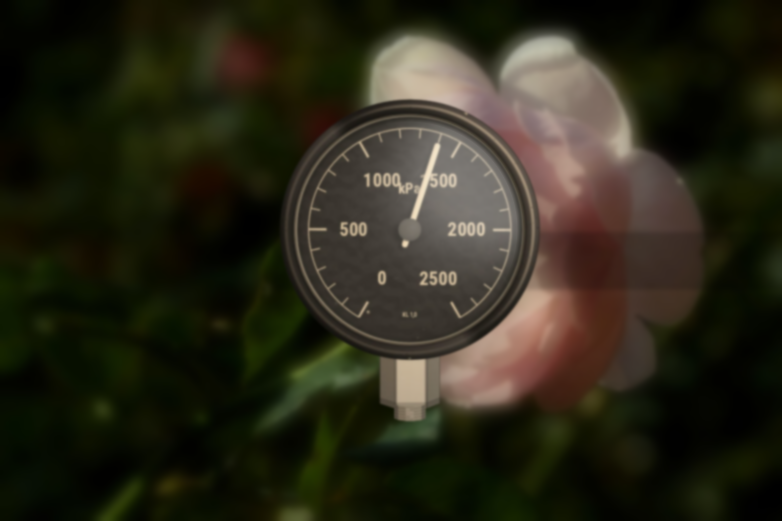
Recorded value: **1400** kPa
